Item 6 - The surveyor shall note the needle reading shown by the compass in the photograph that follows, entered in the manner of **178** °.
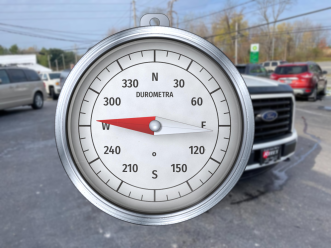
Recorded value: **275** °
